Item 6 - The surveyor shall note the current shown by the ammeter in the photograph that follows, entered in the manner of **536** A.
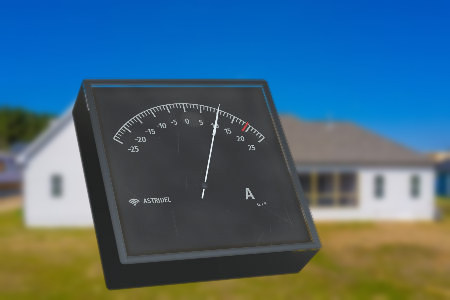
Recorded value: **10** A
